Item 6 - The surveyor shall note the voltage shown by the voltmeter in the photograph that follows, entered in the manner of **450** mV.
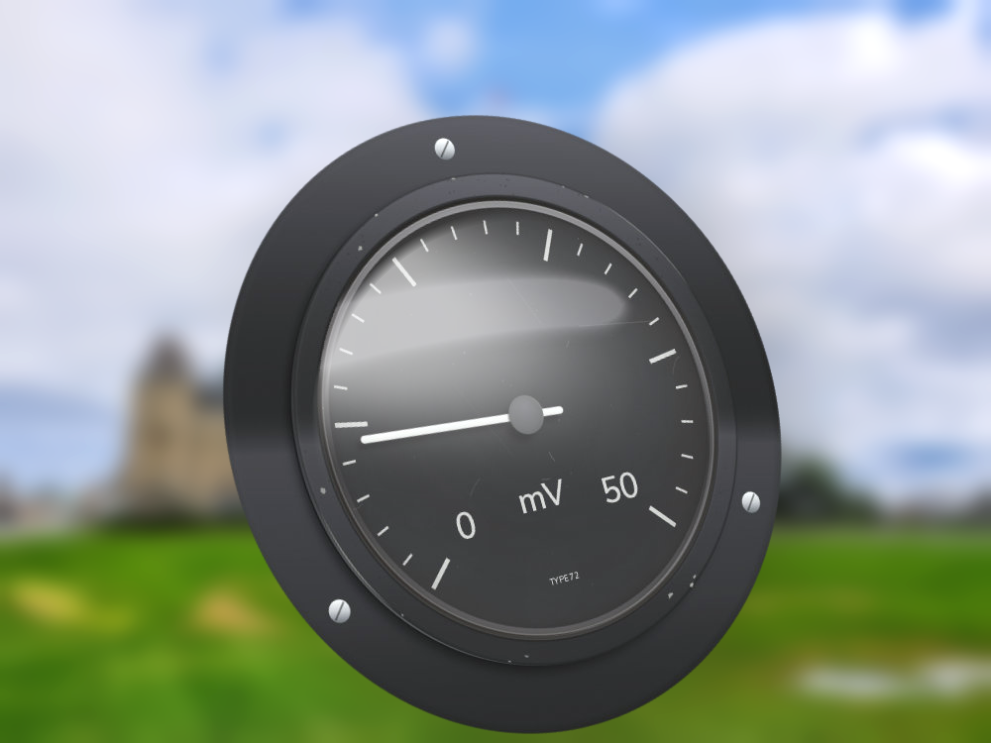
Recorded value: **9** mV
